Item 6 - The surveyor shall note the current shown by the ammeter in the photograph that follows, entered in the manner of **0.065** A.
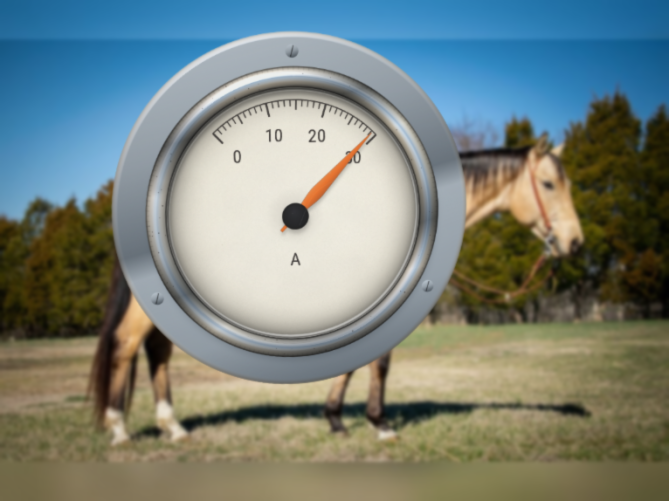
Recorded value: **29** A
